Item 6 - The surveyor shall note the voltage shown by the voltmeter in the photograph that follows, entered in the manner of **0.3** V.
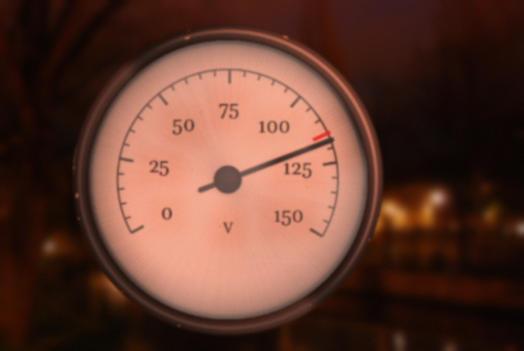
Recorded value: **117.5** V
